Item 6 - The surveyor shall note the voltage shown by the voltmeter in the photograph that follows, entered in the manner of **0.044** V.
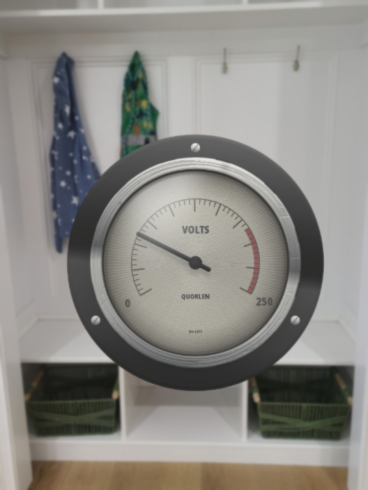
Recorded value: **60** V
